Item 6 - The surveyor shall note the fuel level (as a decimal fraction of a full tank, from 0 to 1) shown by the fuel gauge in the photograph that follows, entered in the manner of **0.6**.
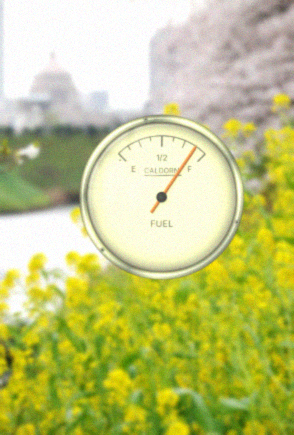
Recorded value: **0.875**
